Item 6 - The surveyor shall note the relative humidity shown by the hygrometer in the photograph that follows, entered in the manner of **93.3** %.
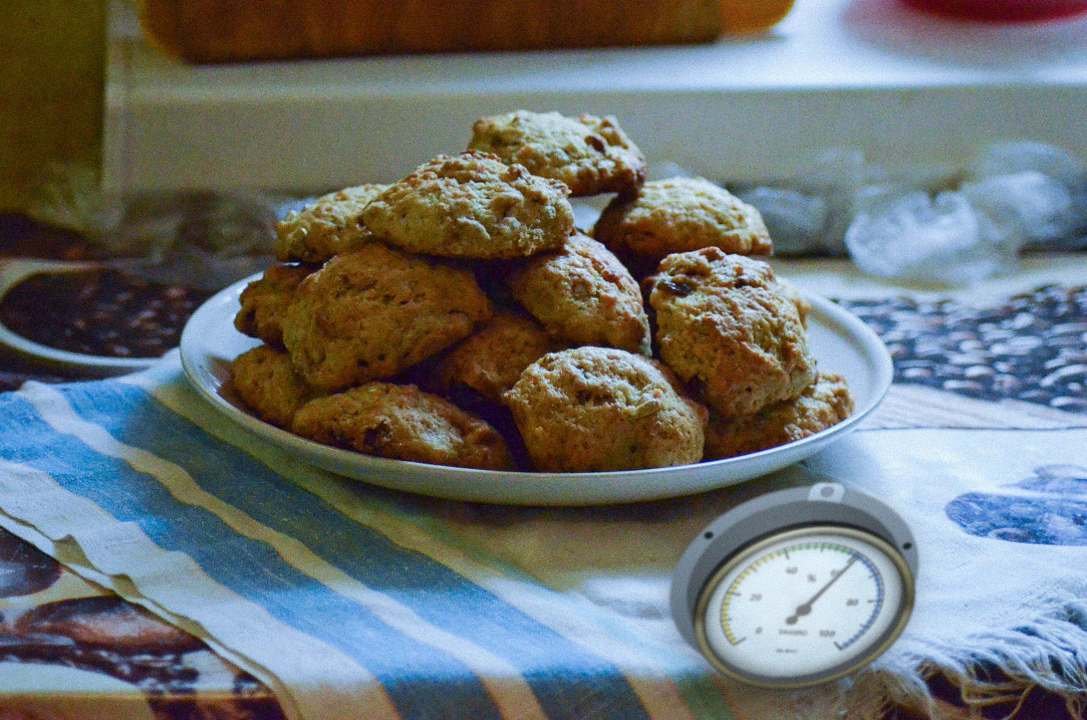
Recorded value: **60** %
